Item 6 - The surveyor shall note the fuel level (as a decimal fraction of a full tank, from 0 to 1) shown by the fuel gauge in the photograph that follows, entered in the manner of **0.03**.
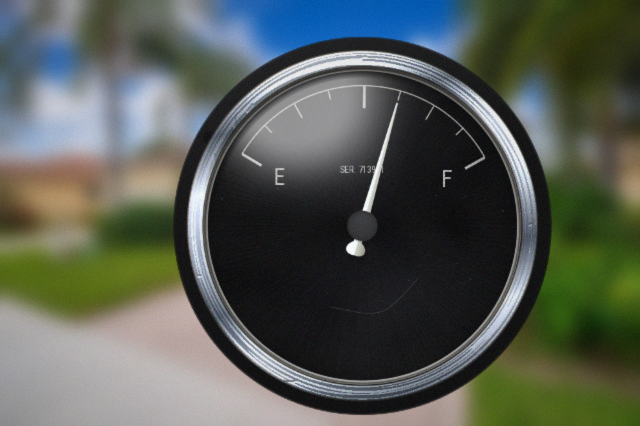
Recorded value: **0.625**
